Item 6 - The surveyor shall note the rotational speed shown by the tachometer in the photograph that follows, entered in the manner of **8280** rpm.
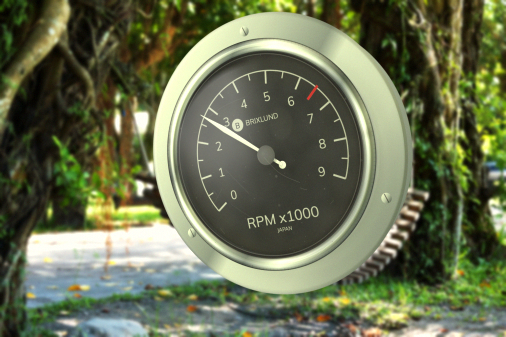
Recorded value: **2750** rpm
